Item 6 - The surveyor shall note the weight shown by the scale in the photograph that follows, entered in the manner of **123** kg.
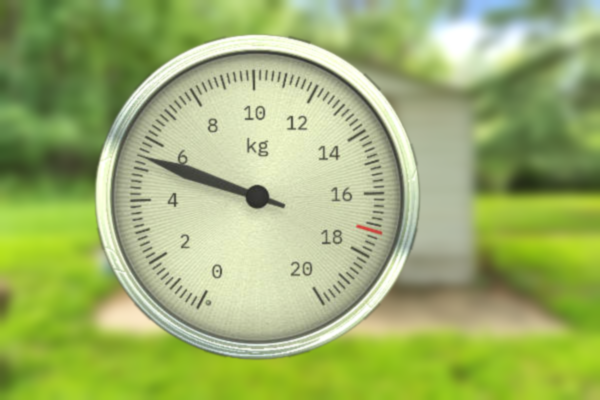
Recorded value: **5.4** kg
